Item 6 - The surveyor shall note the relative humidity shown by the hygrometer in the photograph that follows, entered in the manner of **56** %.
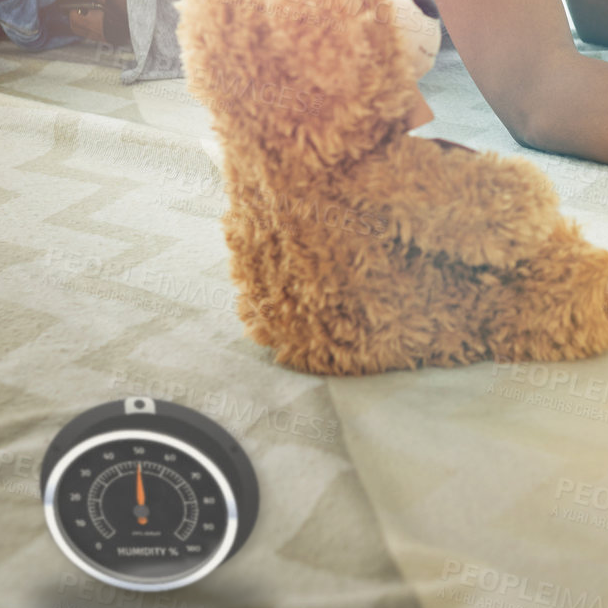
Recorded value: **50** %
